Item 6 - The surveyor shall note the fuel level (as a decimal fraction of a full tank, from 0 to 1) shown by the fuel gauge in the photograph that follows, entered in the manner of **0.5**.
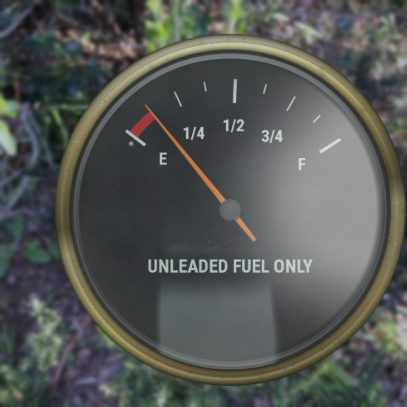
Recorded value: **0.125**
